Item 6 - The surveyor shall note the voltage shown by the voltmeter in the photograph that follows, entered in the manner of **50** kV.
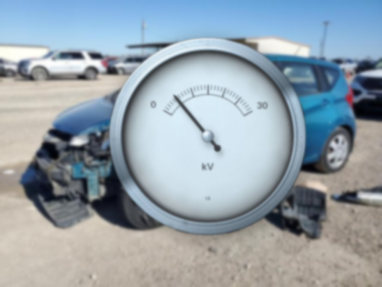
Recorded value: **5** kV
